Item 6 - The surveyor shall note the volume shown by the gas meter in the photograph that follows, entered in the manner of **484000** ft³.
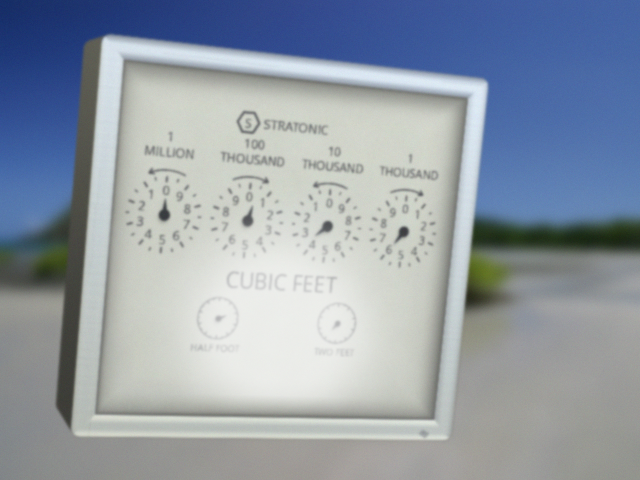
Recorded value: **3600** ft³
